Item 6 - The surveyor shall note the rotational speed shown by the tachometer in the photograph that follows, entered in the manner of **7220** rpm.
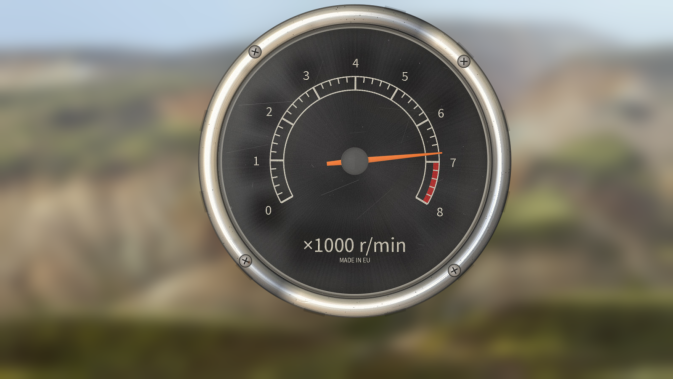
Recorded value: **6800** rpm
